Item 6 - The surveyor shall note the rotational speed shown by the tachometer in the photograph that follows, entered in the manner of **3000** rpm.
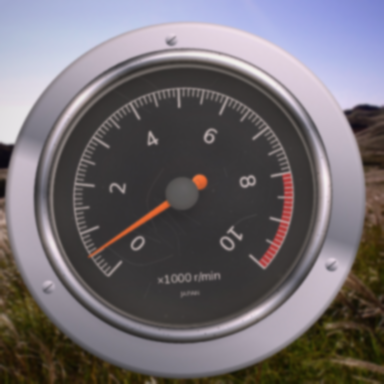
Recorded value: **500** rpm
